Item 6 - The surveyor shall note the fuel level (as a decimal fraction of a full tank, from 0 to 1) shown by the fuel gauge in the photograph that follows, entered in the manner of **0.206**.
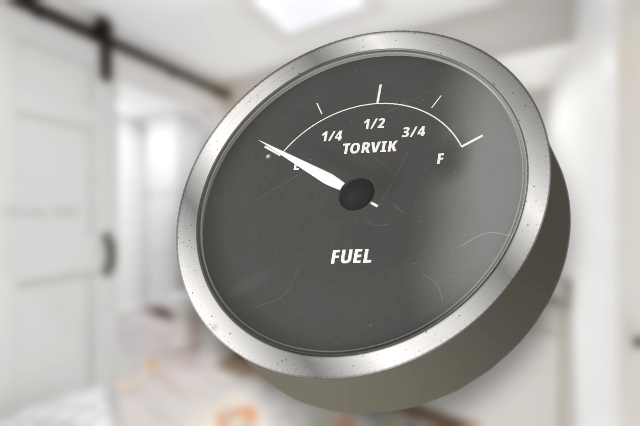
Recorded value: **0**
